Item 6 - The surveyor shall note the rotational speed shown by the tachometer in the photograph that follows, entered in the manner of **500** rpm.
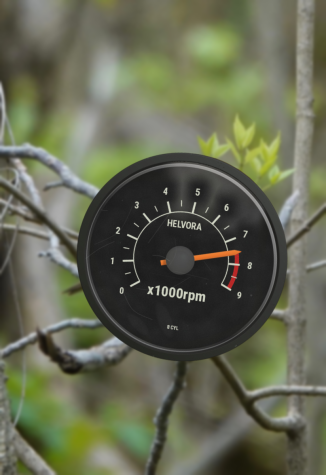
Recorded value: **7500** rpm
